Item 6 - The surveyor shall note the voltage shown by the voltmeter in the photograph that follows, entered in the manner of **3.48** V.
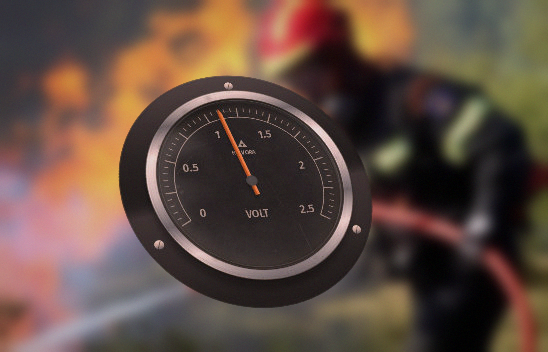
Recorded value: **1.1** V
